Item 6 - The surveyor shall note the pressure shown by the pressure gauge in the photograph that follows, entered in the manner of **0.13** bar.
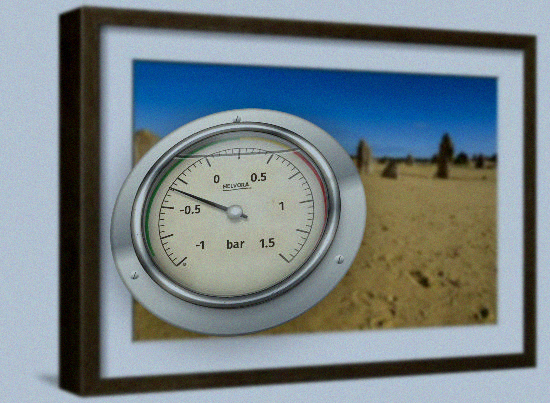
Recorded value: **-0.35** bar
